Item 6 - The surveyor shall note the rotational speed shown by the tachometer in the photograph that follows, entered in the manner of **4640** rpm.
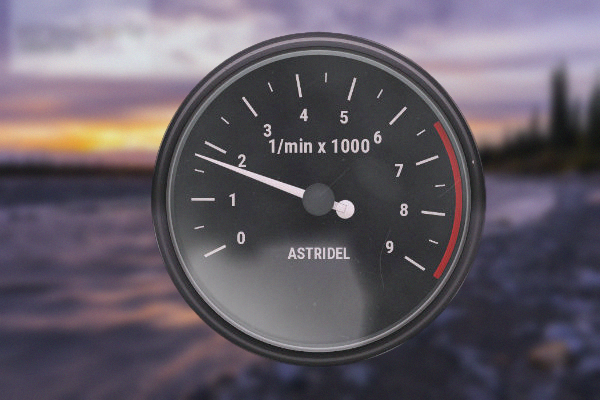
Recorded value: **1750** rpm
